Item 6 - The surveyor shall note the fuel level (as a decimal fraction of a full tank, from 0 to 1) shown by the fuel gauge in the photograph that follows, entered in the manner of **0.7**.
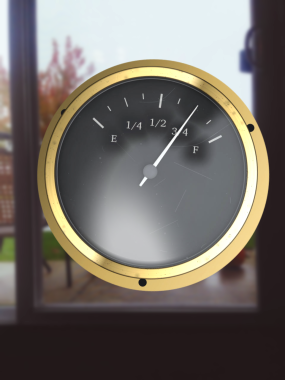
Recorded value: **0.75**
